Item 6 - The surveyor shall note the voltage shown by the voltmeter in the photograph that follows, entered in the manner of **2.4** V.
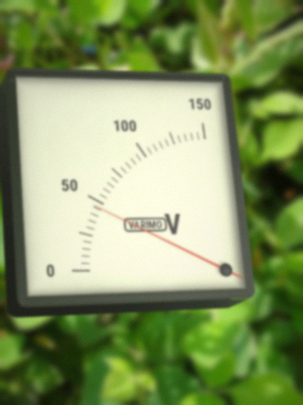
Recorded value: **45** V
